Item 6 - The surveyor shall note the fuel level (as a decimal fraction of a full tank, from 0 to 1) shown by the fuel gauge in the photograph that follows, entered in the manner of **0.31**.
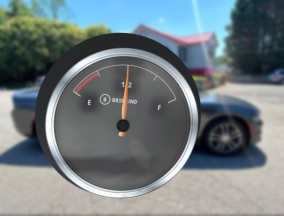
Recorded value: **0.5**
